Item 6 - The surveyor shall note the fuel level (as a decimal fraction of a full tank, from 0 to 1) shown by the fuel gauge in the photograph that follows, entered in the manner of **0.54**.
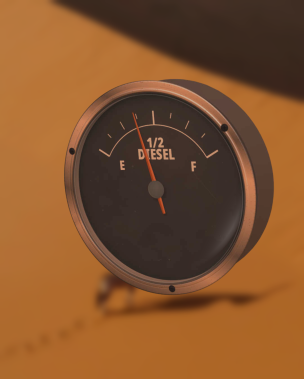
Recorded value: **0.375**
